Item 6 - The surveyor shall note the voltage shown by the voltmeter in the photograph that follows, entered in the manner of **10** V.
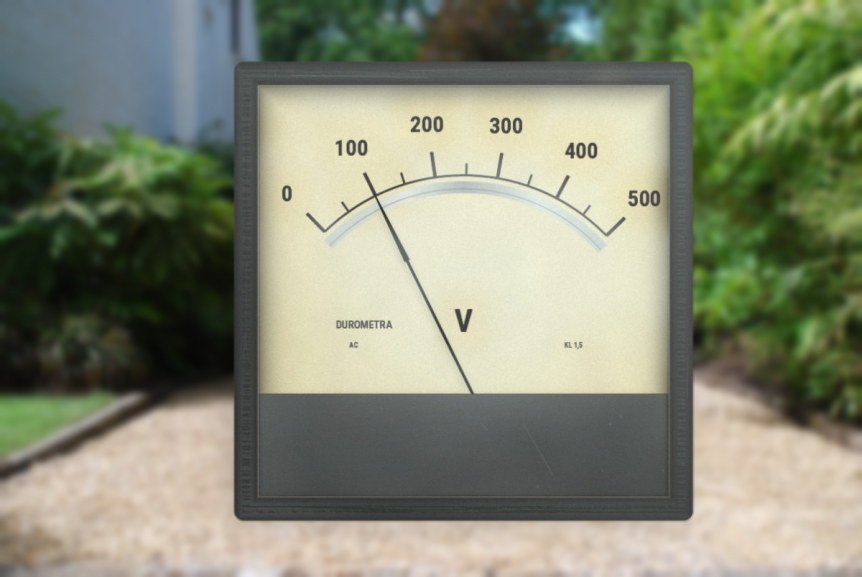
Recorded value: **100** V
